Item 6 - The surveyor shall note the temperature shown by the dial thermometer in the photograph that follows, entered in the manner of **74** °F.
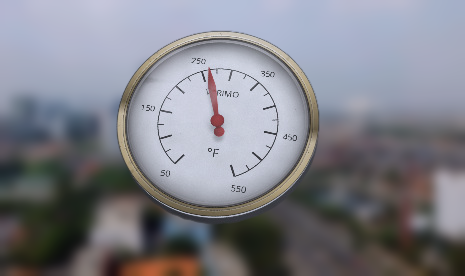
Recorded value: **262.5** °F
